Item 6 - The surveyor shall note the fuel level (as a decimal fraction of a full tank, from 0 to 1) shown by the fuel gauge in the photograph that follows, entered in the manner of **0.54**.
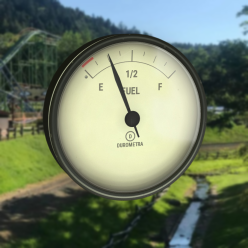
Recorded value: **0.25**
